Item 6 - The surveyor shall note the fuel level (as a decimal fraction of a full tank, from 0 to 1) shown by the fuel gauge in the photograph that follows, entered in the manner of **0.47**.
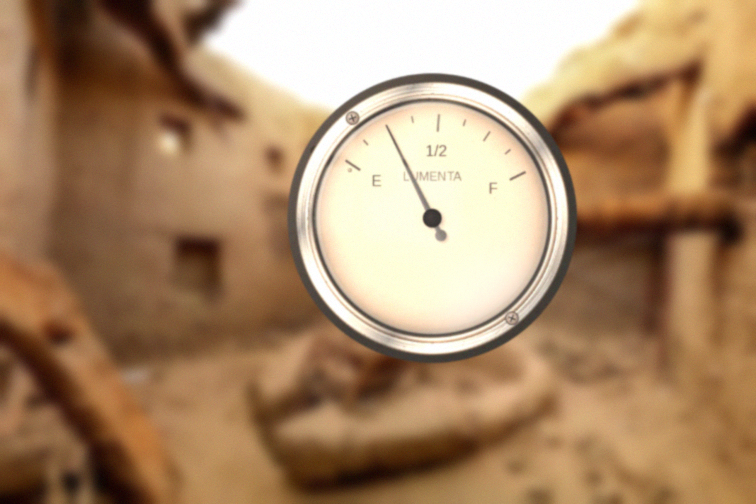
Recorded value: **0.25**
